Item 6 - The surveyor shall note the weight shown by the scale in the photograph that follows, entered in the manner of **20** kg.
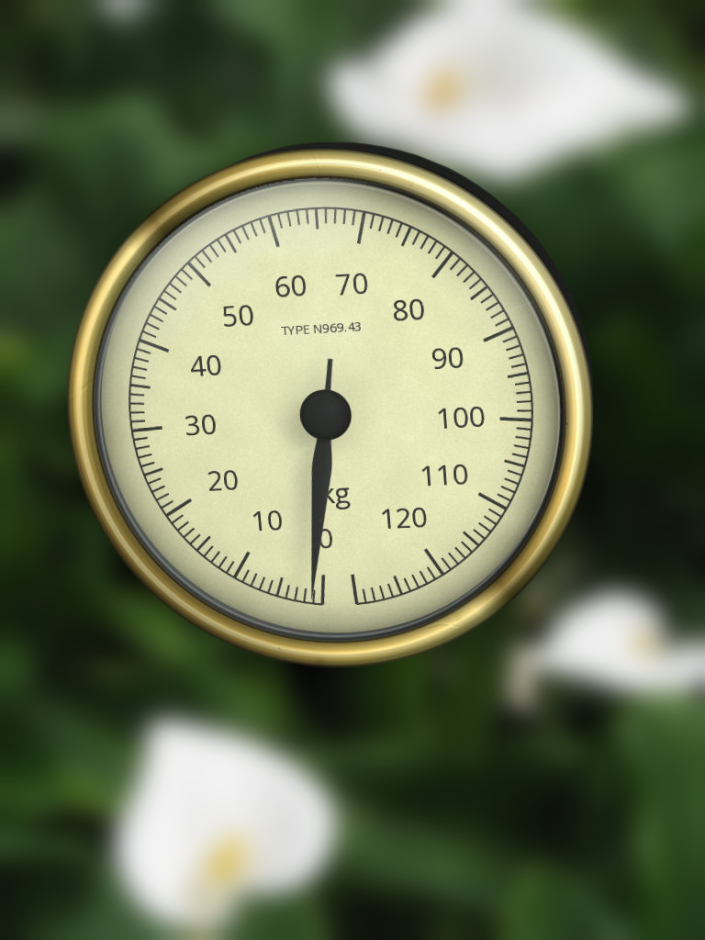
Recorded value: **1** kg
